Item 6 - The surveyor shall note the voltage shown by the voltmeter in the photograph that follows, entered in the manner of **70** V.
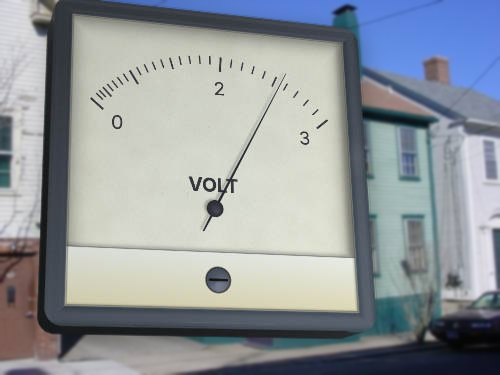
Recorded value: **2.55** V
